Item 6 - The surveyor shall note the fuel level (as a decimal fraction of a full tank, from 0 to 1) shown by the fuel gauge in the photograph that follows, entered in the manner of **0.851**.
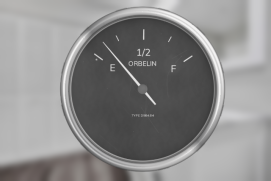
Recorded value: **0.125**
